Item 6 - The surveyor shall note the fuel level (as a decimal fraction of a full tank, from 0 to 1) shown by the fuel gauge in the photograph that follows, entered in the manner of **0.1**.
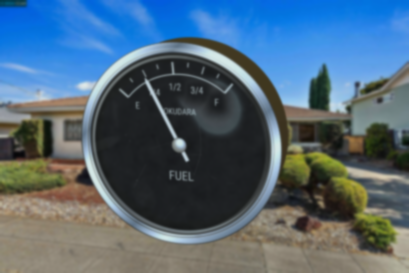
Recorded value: **0.25**
